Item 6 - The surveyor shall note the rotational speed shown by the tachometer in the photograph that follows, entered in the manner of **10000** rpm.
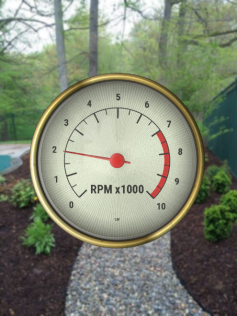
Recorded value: **2000** rpm
